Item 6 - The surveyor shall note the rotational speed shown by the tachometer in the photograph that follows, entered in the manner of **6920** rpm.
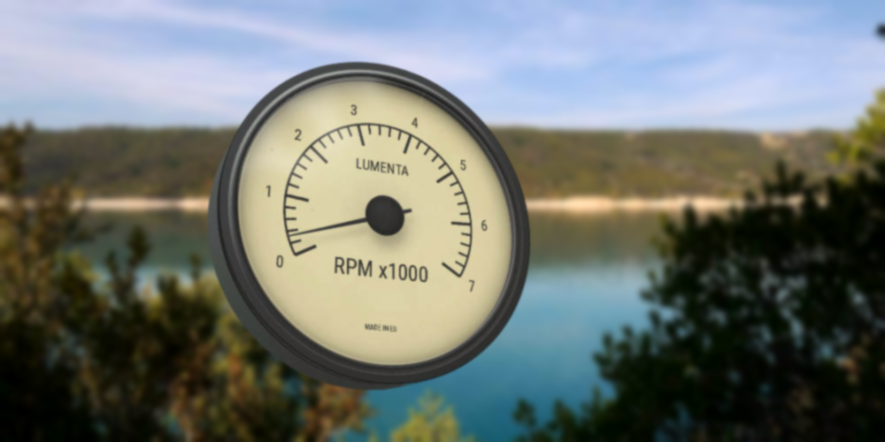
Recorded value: **300** rpm
